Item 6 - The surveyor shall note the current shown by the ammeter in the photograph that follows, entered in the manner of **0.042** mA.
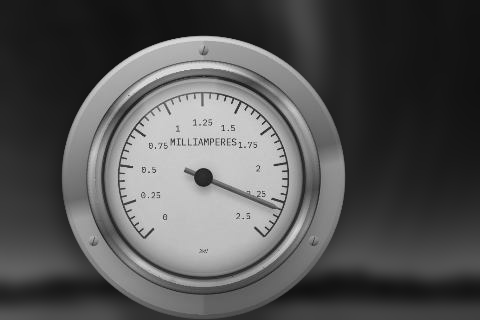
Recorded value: **2.3** mA
